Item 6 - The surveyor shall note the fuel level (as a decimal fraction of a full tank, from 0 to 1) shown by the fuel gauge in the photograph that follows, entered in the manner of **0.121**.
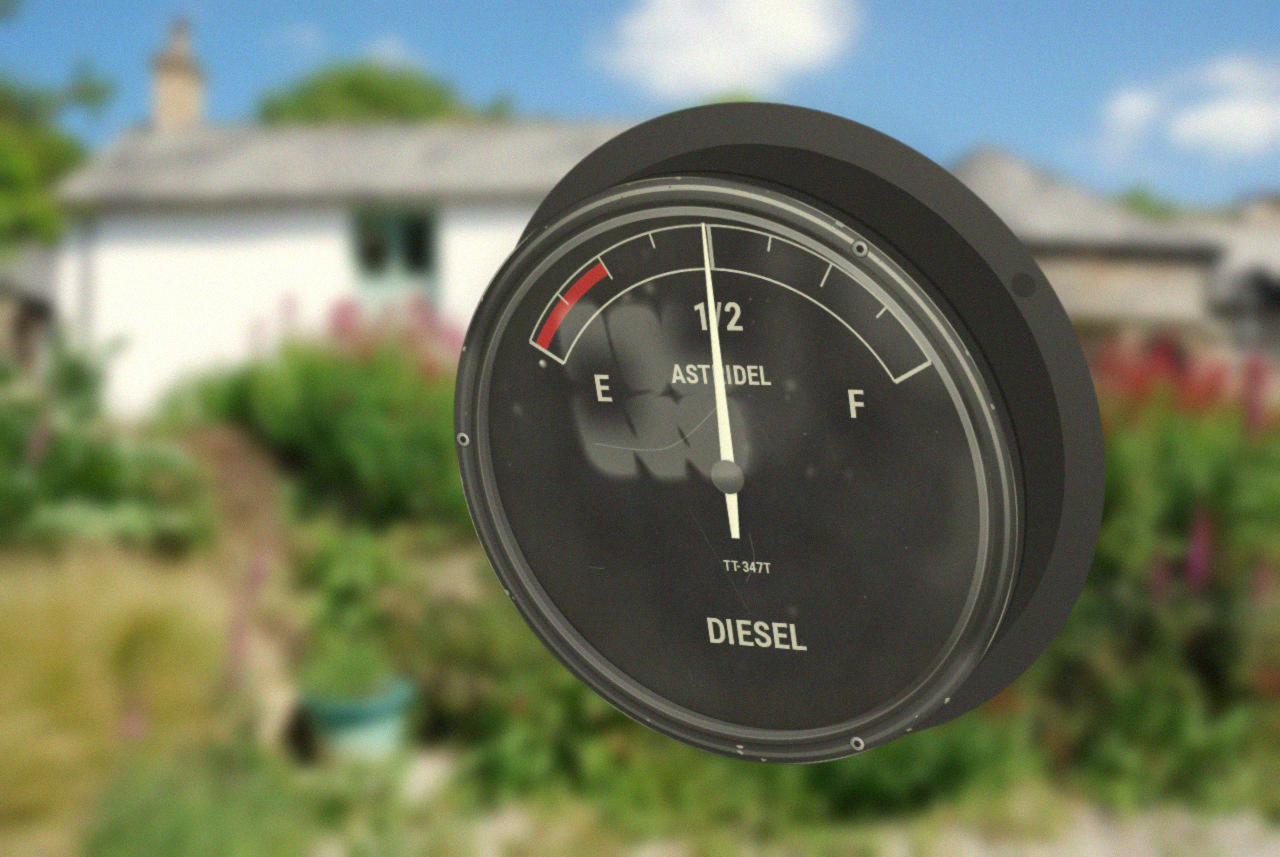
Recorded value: **0.5**
